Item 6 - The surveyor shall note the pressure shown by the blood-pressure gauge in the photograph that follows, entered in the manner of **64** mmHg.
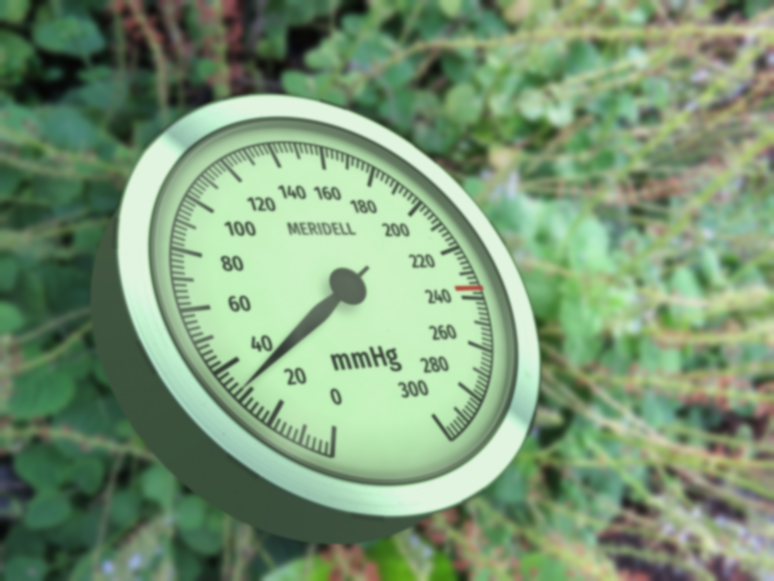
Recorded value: **32** mmHg
